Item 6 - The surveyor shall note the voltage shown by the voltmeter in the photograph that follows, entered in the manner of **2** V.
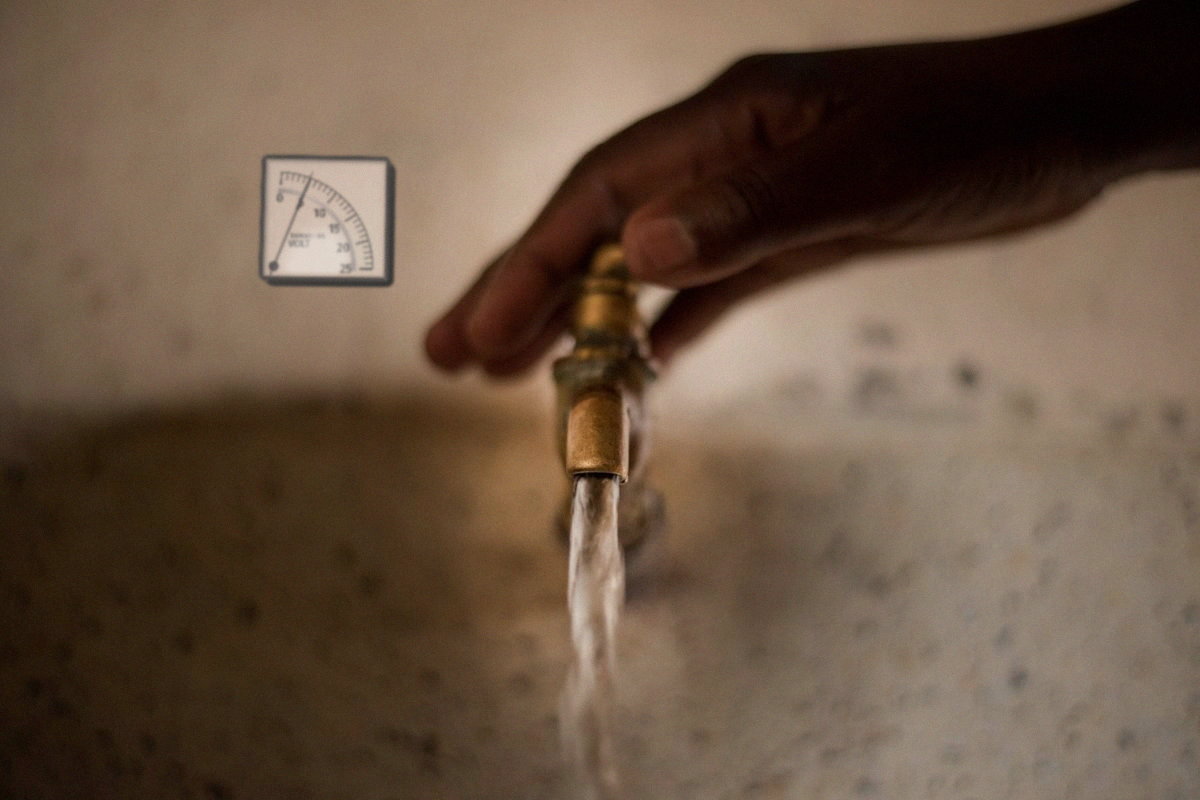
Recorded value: **5** V
